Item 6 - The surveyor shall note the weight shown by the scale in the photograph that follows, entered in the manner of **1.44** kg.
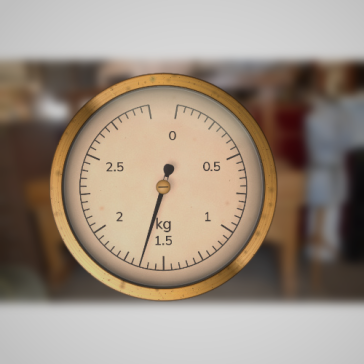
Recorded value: **1.65** kg
